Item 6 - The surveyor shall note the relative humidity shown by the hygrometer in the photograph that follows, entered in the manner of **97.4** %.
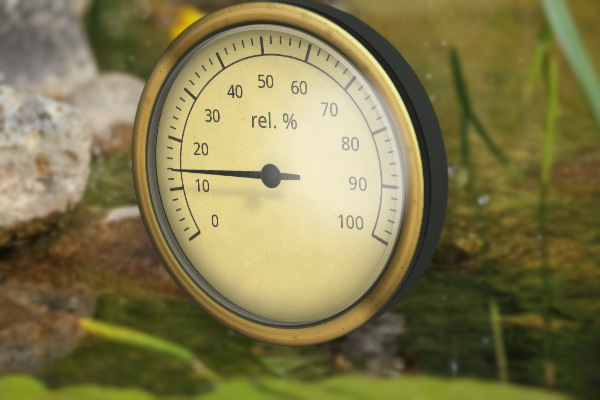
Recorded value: **14** %
